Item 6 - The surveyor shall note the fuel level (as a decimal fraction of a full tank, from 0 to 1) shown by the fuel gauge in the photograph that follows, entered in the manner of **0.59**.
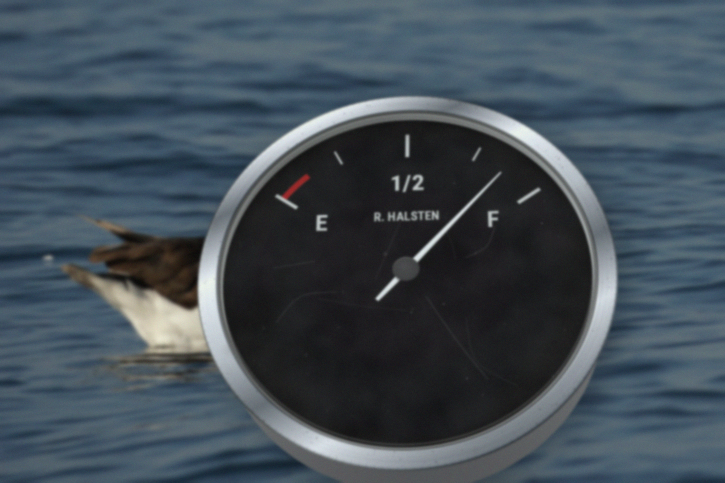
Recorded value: **0.875**
